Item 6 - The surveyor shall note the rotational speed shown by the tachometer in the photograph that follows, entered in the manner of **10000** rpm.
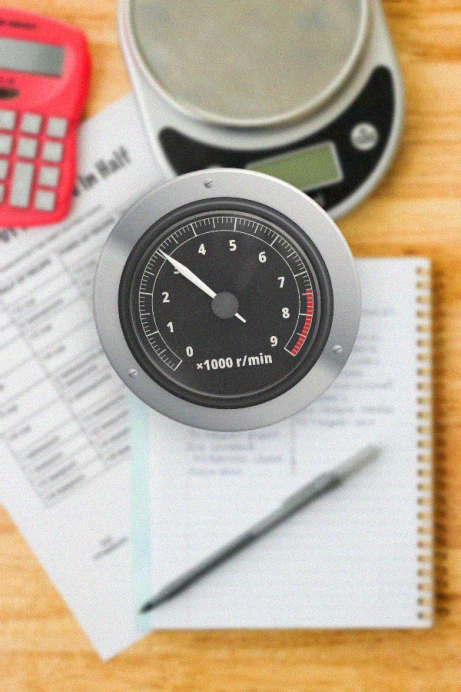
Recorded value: **3100** rpm
